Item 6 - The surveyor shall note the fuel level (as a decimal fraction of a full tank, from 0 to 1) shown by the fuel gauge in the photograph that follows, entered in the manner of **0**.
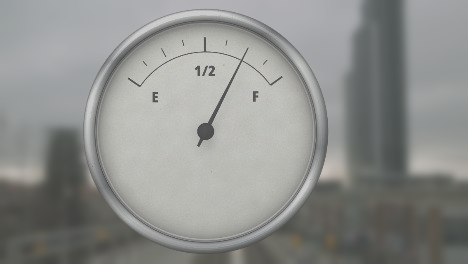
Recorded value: **0.75**
